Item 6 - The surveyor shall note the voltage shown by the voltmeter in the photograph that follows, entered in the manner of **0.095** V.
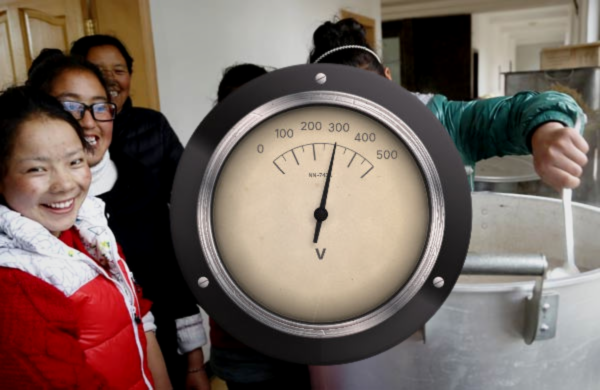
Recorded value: **300** V
